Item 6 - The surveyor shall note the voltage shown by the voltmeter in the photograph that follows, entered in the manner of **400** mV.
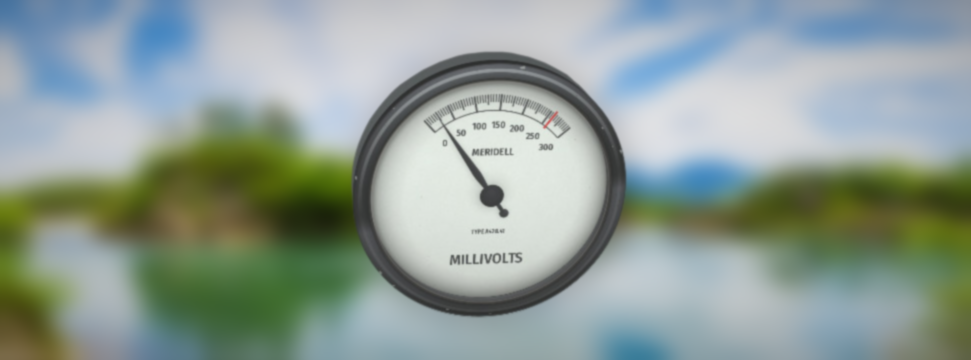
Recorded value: **25** mV
